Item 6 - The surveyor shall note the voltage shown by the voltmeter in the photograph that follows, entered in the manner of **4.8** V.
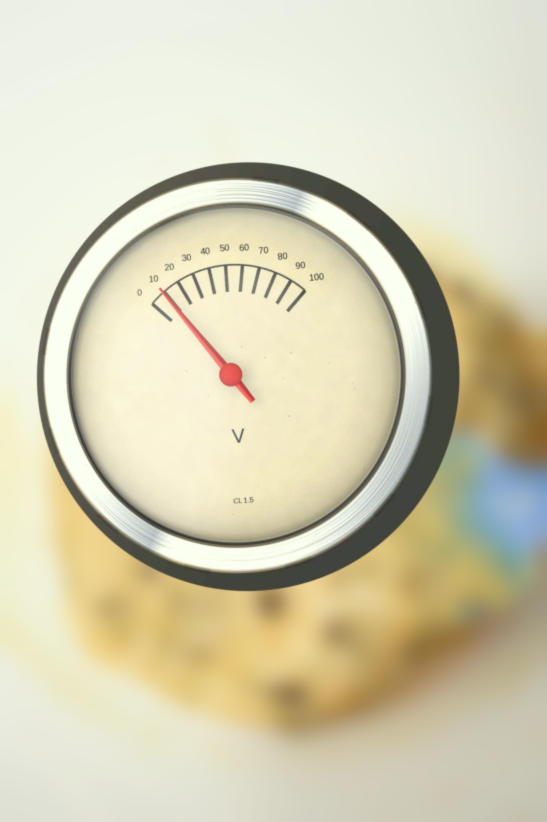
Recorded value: **10** V
